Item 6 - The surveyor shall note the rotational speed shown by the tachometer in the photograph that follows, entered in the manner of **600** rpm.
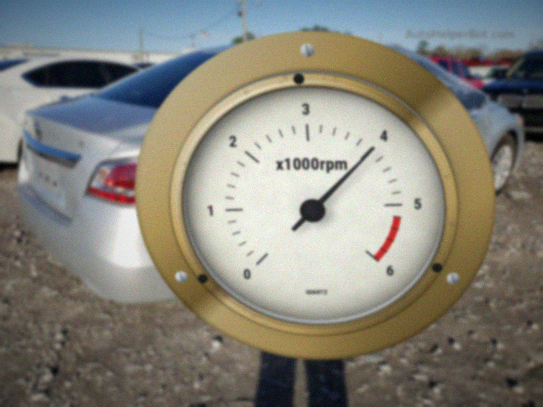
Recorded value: **4000** rpm
